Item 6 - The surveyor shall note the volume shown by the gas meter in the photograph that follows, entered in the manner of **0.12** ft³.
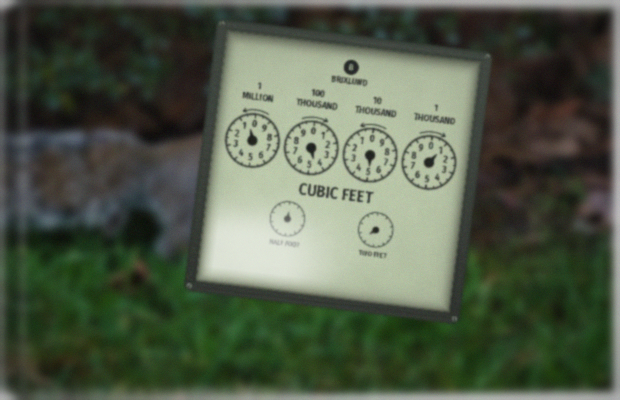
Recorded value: **45100** ft³
